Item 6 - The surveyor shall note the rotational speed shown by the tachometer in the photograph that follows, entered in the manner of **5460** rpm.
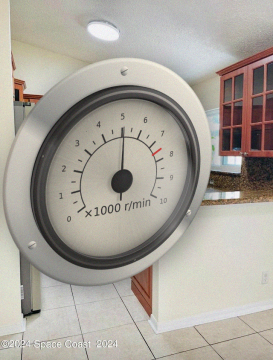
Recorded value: **5000** rpm
